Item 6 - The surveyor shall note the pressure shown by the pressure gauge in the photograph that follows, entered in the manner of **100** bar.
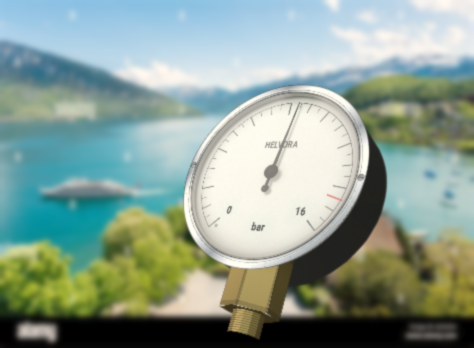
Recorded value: **8.5** bar
